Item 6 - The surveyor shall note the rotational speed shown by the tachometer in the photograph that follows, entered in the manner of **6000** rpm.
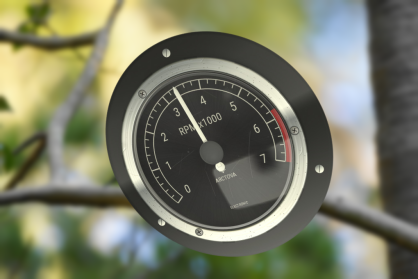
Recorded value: **3400** rpm
